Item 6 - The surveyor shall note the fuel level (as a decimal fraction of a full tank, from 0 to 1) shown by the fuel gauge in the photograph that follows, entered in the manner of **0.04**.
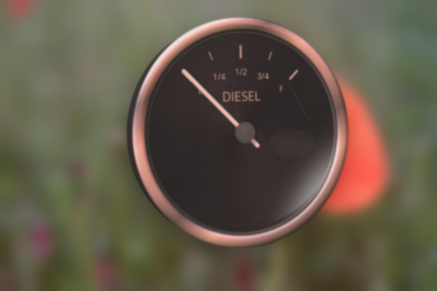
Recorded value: **0**
